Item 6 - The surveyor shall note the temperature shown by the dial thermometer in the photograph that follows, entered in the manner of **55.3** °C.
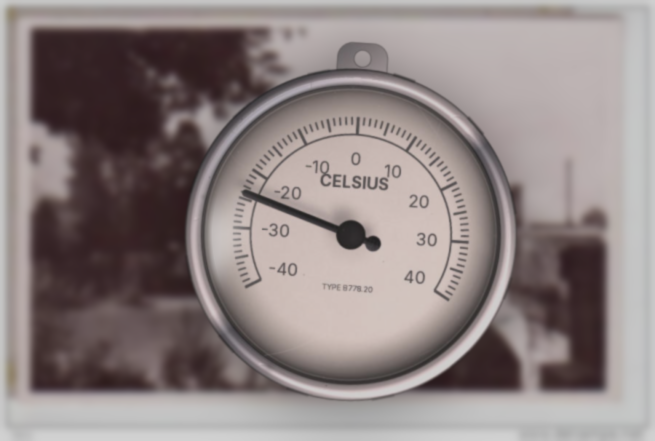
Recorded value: **-24** °C
